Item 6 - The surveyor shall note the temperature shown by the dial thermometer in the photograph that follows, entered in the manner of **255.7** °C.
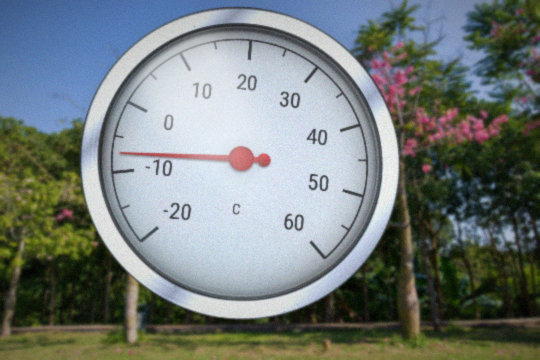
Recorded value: **-7.5** °C
